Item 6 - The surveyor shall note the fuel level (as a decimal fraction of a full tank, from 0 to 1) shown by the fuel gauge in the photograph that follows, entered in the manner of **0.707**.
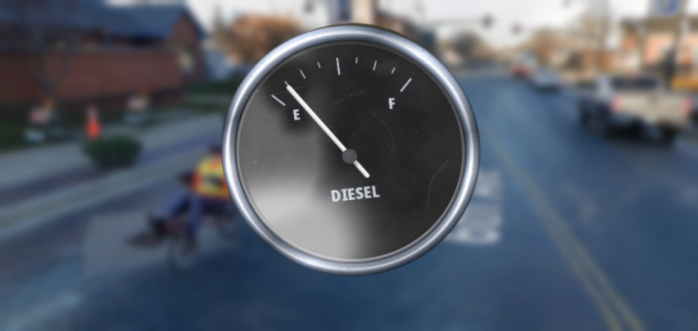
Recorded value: **0.125**
